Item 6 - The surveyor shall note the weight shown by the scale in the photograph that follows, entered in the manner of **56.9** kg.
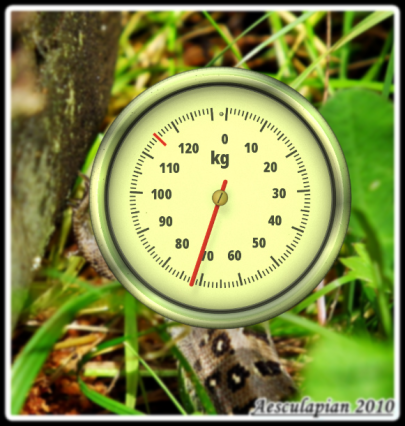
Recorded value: **72** kg
